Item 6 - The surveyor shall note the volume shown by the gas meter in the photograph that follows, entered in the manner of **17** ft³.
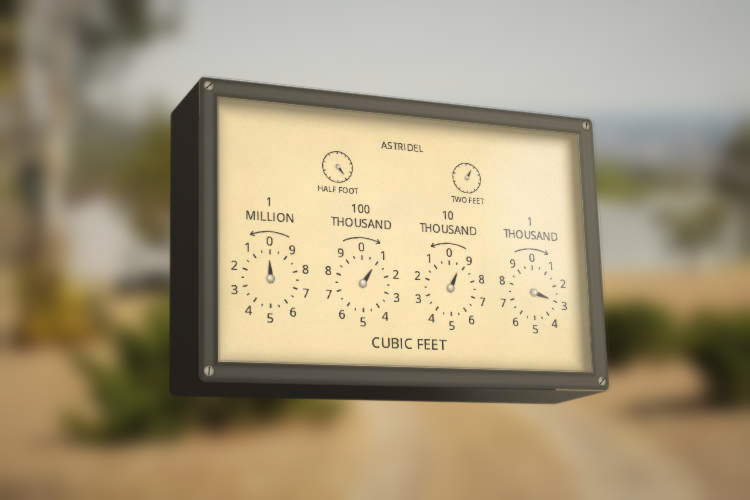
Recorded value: **9300** ft³
